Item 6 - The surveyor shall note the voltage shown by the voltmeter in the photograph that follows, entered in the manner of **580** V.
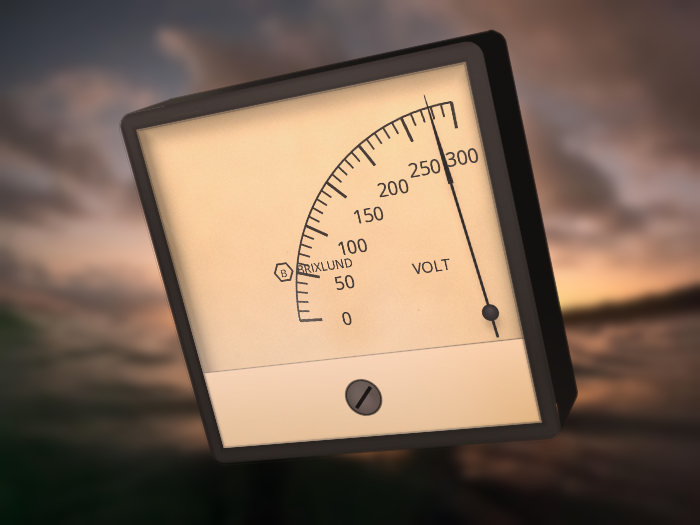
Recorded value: **280** V
